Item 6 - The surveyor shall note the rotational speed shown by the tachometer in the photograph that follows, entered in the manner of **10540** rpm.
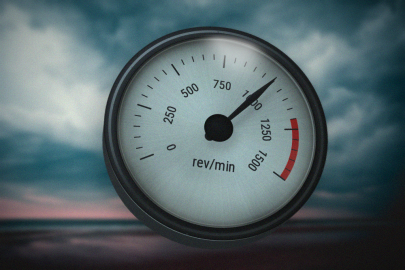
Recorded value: **1000** rpm
